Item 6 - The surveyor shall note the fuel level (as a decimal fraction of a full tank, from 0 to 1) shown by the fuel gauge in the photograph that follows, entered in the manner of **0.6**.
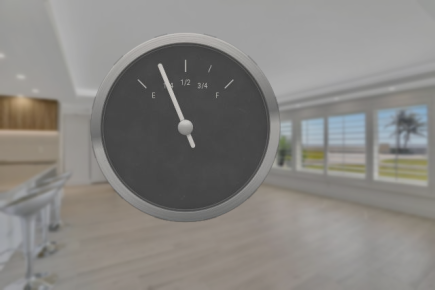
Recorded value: **0.25**
